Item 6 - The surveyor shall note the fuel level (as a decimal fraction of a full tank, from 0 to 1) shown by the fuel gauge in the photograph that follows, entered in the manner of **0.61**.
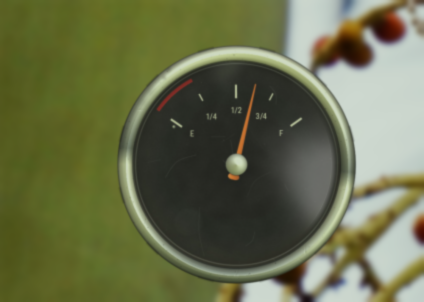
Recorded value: **0.625**
